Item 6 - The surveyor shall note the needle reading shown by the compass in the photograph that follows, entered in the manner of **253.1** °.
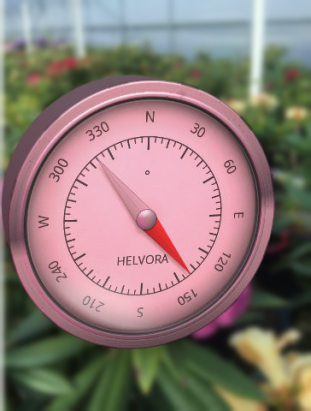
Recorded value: **140** °
